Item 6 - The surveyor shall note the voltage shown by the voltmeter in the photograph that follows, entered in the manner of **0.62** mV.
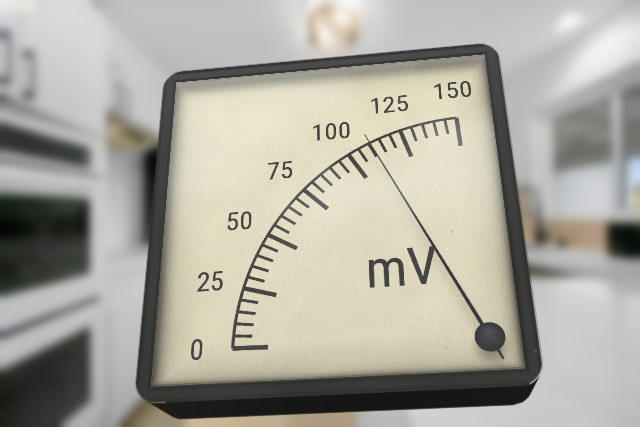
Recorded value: **110** mV
